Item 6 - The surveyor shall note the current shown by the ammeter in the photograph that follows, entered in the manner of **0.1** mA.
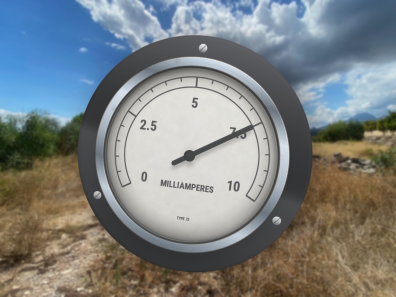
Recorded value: **7.5** mA
